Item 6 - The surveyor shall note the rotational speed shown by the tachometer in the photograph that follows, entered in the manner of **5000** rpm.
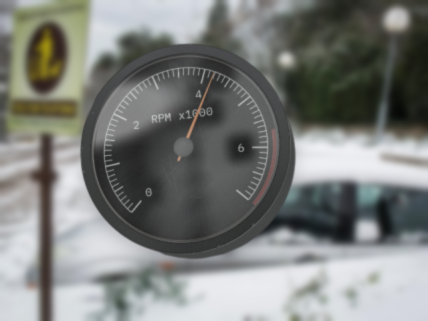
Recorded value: **4200** rpm
